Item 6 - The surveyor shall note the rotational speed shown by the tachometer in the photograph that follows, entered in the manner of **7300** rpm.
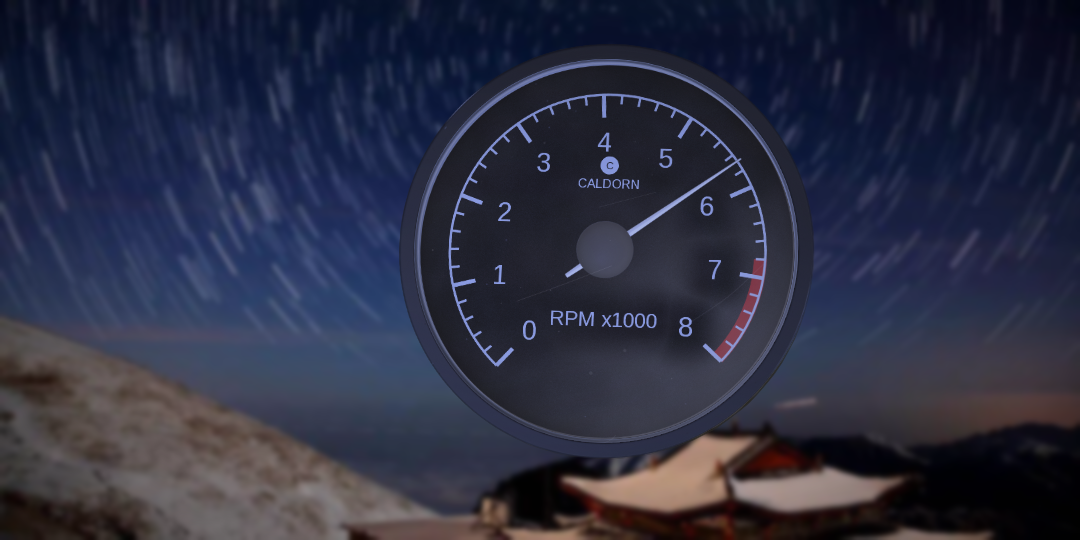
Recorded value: **5700** rpm
